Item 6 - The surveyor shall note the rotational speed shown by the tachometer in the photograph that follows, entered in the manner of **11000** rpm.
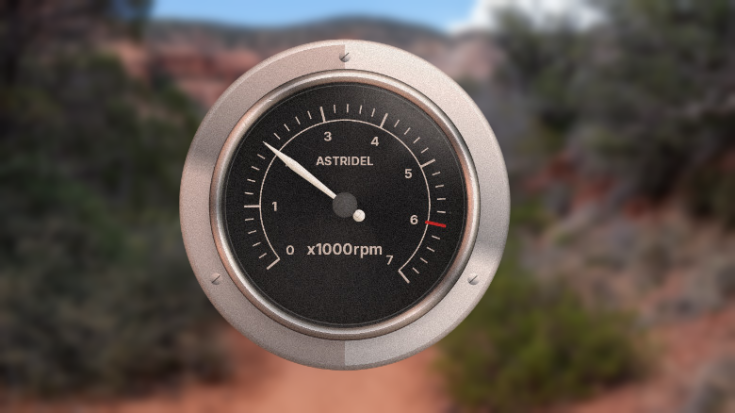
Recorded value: **2000** rpm
